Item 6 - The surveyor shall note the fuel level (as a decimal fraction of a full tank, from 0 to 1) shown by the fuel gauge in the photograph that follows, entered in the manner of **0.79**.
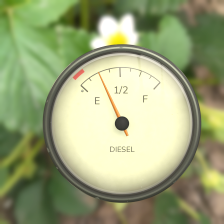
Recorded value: **0.25**
